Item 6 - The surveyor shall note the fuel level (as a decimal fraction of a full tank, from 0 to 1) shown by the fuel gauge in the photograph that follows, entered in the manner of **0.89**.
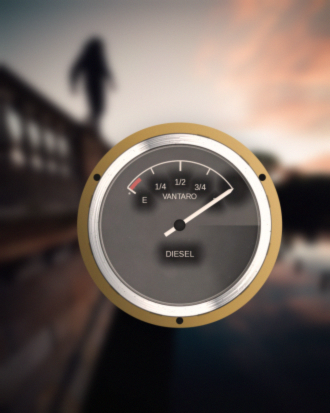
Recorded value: **1**
